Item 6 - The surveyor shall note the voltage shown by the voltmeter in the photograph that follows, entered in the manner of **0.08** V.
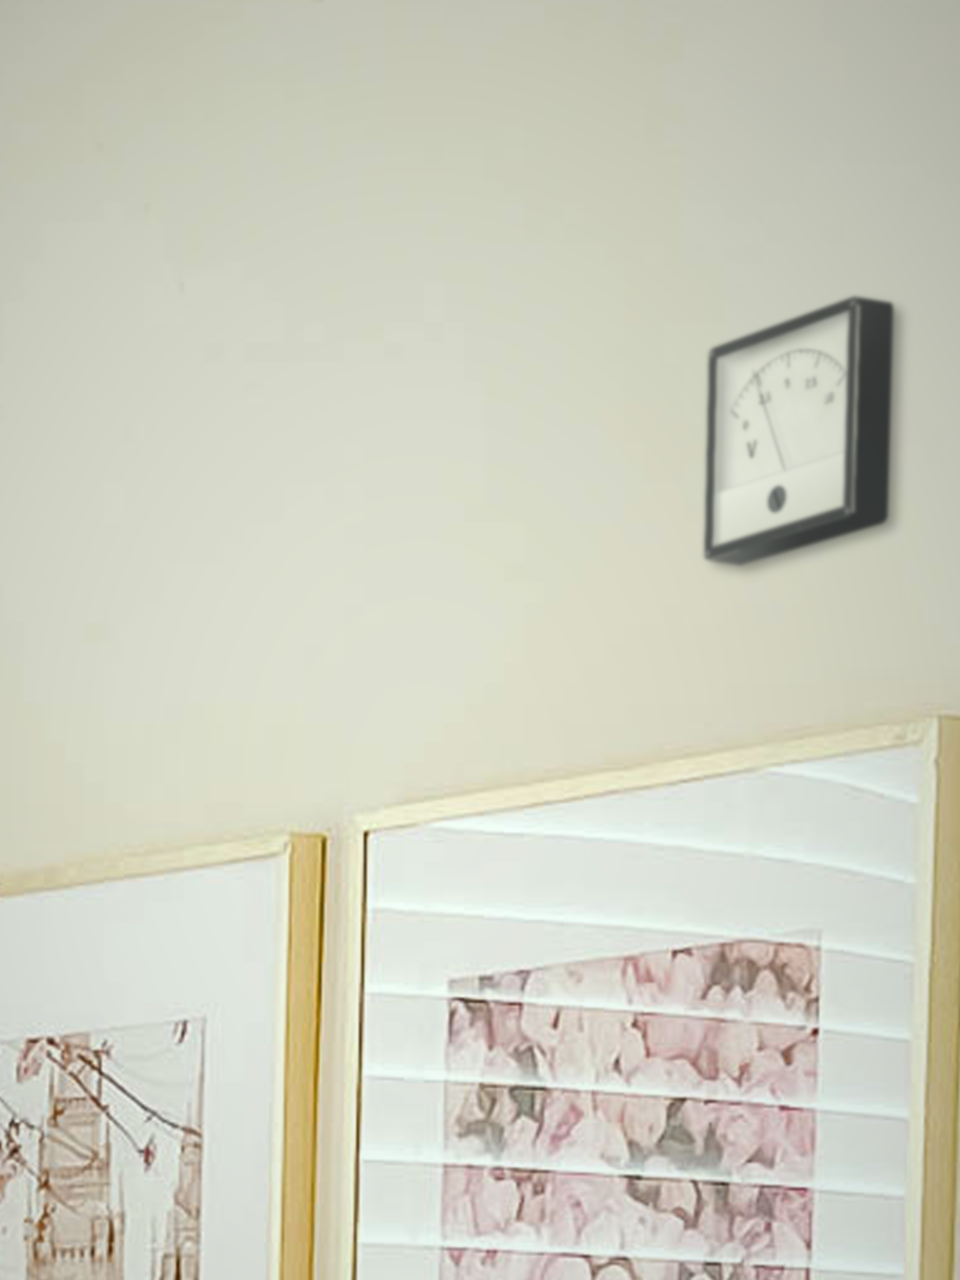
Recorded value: **2.5** V
